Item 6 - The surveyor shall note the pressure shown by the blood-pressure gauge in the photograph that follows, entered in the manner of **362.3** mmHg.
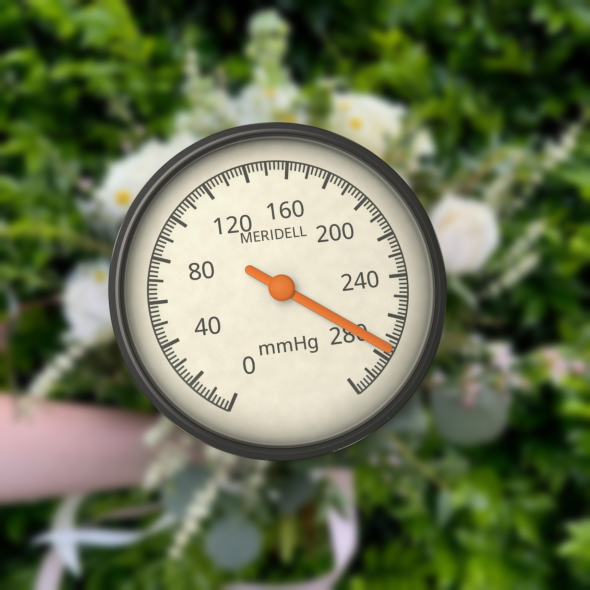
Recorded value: **276** mmHg
